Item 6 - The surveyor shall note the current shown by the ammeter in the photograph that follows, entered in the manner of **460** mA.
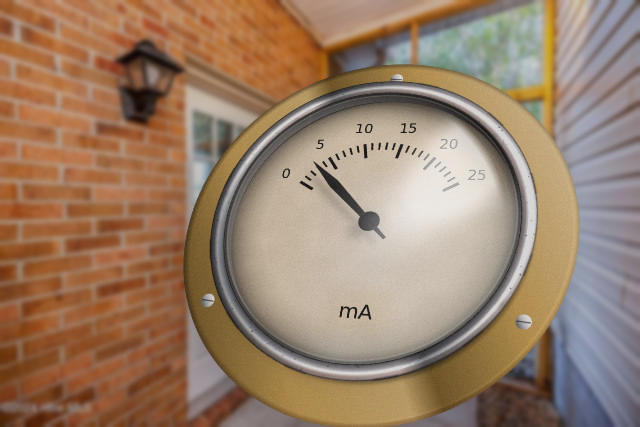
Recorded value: **3** mA
